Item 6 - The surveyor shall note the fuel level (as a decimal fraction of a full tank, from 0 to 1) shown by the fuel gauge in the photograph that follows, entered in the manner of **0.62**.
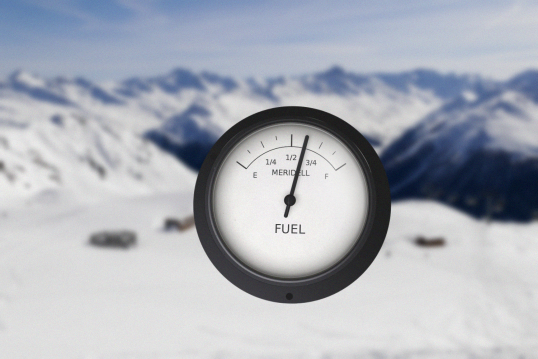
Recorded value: **0.625**
